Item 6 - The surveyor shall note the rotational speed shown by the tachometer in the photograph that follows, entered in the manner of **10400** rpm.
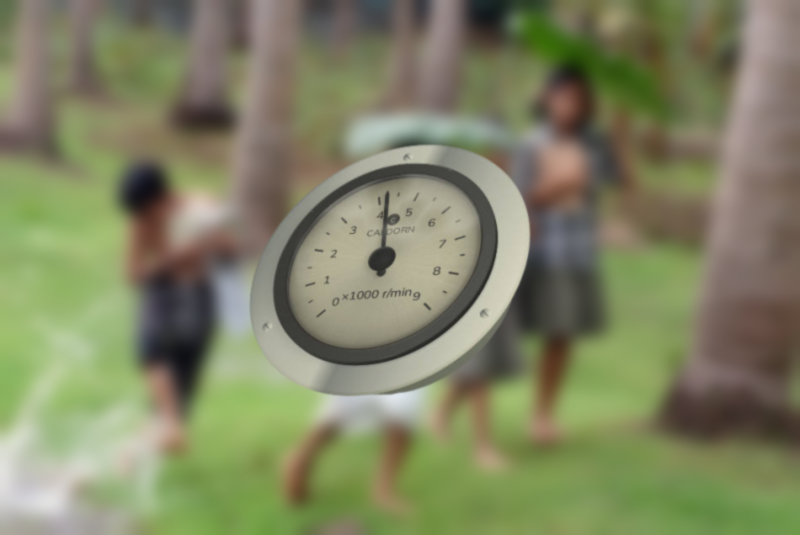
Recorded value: **4250** rpm
